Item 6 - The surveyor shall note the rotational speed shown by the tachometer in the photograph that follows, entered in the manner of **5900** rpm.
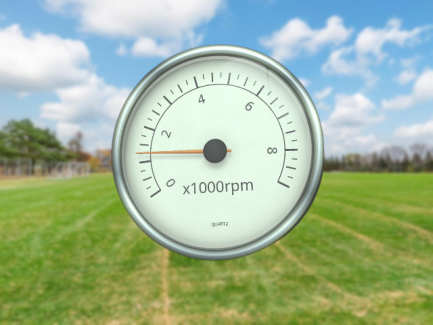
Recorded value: **1250** rpm
